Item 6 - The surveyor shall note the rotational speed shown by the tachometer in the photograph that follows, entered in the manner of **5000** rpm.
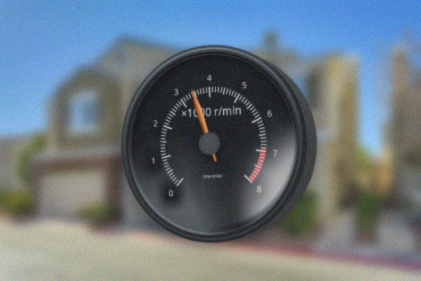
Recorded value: **3500** rpm
